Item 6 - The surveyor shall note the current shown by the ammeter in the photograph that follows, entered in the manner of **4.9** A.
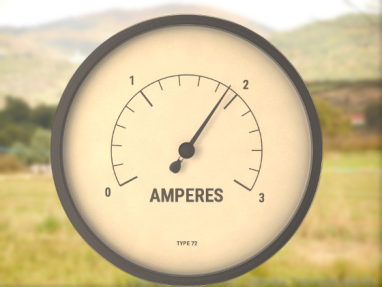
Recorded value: **1.9** A
